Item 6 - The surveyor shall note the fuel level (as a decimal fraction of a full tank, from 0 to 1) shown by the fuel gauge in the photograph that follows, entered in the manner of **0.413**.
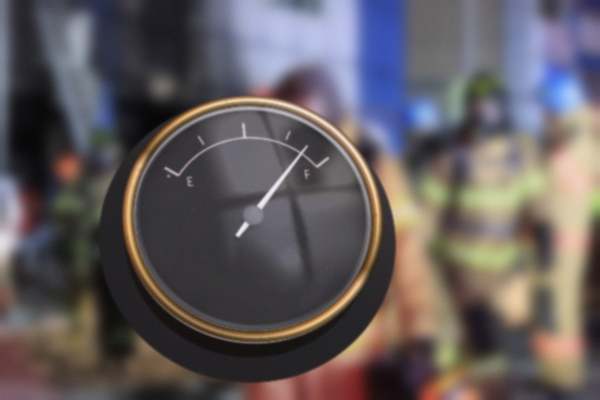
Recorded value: **0.875**
